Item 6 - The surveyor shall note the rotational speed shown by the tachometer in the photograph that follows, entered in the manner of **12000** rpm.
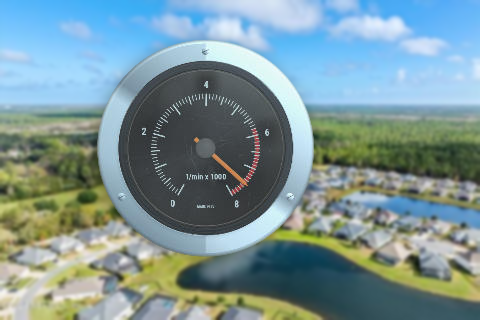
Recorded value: **7500** rpm
